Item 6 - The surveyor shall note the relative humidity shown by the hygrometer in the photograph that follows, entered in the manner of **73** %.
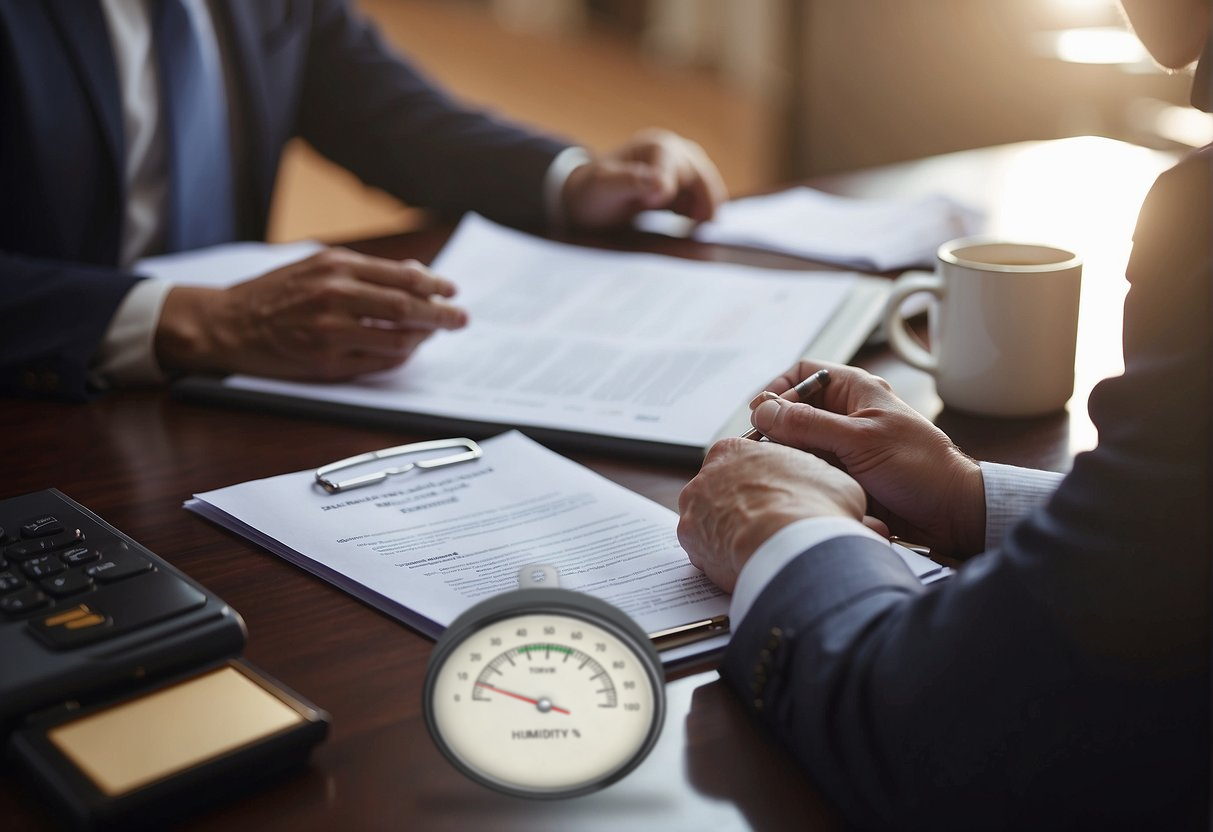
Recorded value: **10** %
